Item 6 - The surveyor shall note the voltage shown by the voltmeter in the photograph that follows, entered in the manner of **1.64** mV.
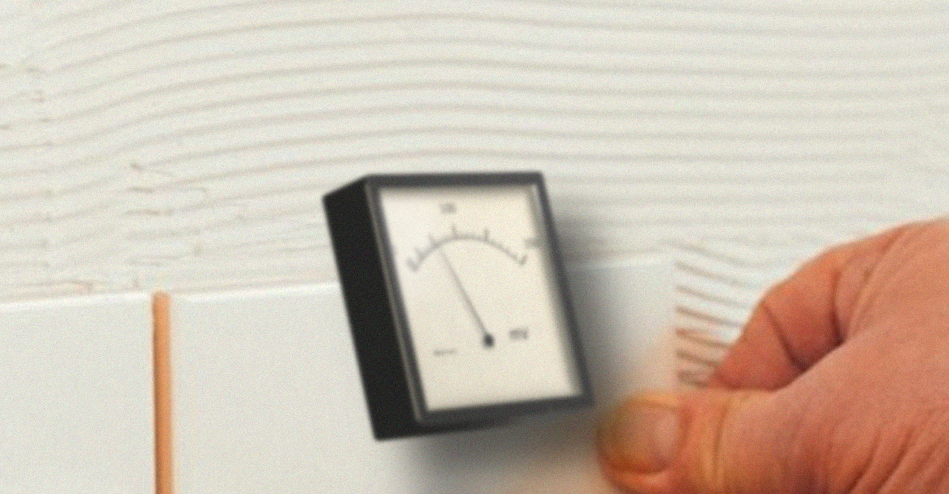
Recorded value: **75** mV
